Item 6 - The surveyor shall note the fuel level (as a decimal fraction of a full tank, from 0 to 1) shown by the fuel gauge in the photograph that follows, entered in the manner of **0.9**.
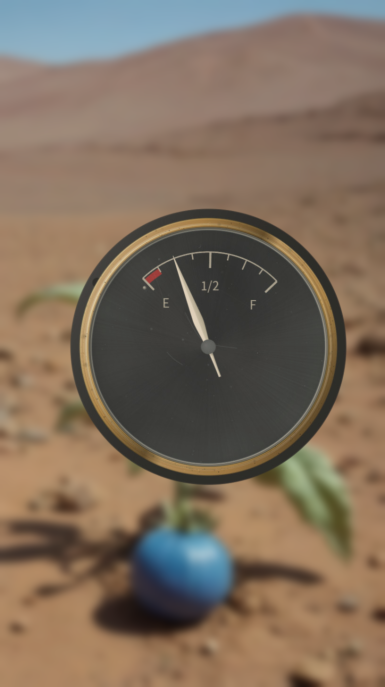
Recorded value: **0.25**
